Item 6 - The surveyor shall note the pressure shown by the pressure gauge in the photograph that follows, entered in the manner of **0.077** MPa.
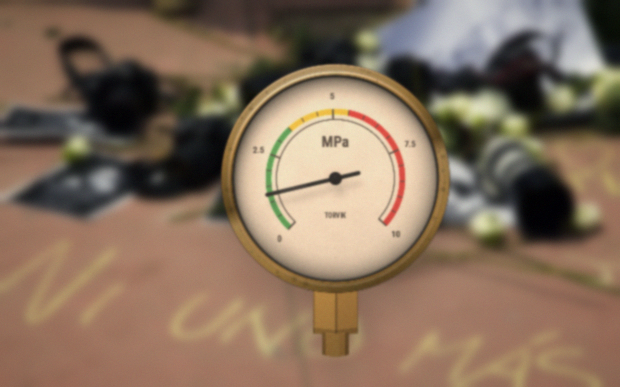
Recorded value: **1.25** MPa
